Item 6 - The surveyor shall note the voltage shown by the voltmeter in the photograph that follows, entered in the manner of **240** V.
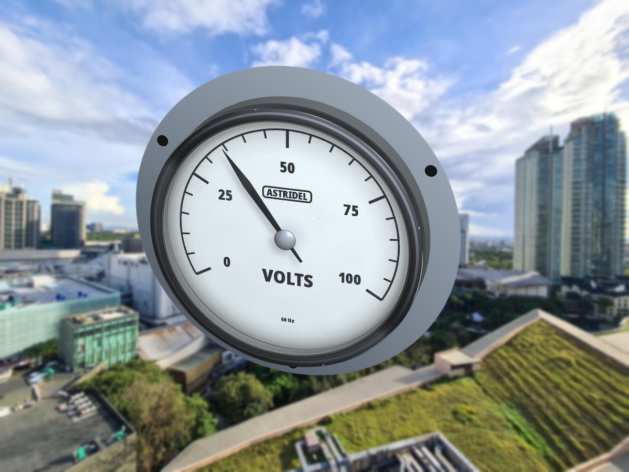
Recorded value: **35** V
